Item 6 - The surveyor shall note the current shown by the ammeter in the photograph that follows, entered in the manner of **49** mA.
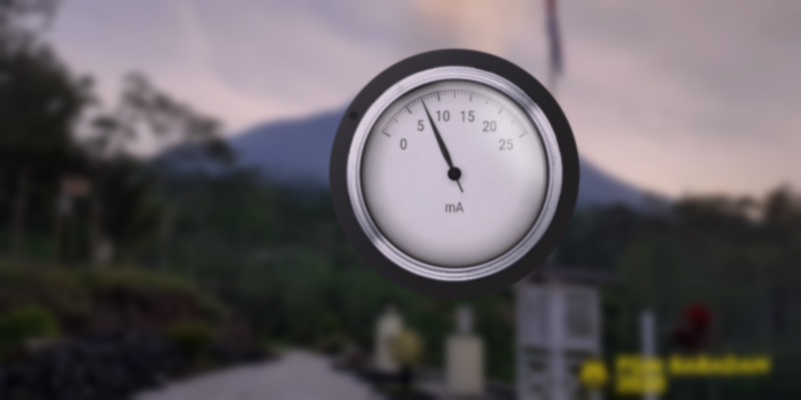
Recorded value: **7.5** mA
